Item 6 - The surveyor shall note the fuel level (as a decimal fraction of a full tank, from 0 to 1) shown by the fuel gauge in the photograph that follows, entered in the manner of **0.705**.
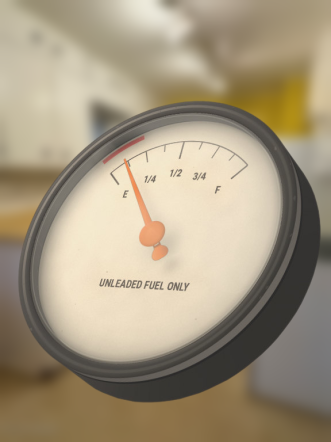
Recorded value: **0.125**
